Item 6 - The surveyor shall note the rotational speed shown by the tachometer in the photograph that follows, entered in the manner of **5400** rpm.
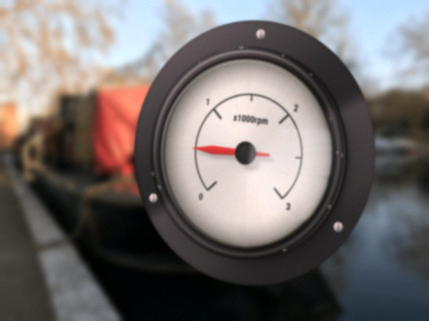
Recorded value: **500** rpm
